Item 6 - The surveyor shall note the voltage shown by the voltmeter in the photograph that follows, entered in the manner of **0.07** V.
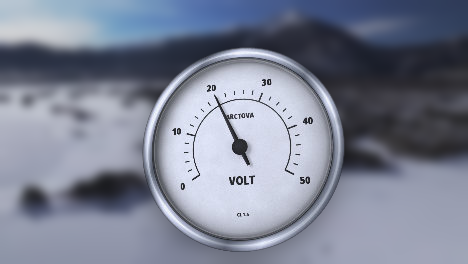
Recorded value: **20** V
